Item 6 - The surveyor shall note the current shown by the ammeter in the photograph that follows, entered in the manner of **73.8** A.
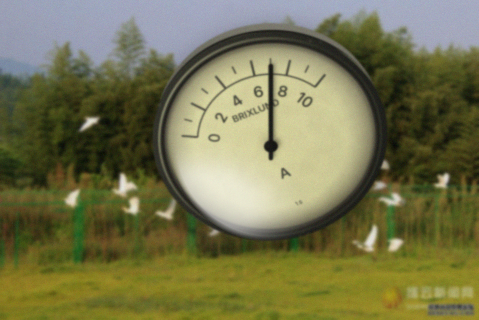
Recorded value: **7** A
